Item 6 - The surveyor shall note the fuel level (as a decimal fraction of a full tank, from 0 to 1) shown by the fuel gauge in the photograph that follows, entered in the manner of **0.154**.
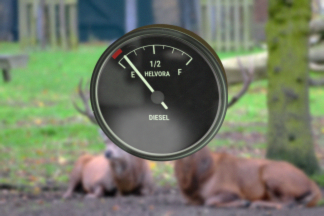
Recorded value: **0.125**
